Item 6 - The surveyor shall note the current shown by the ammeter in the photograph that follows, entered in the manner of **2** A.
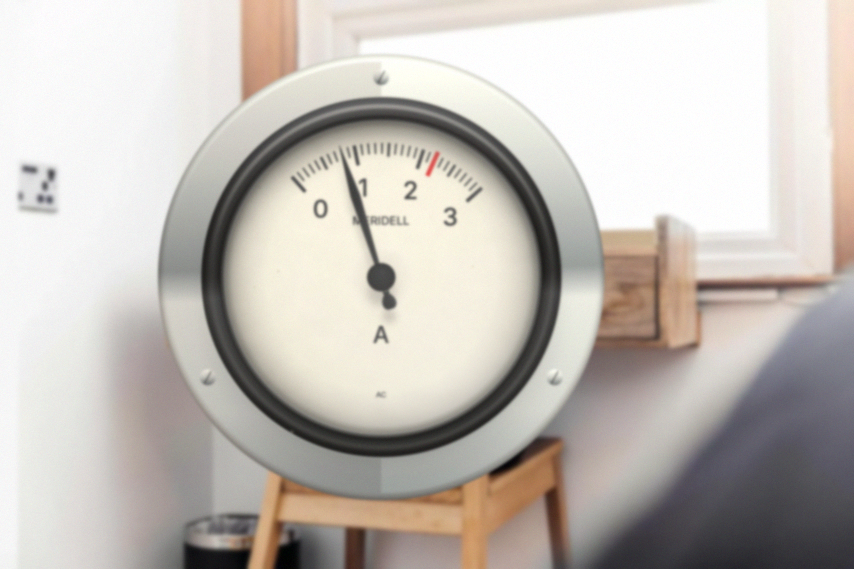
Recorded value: **0.8** A
